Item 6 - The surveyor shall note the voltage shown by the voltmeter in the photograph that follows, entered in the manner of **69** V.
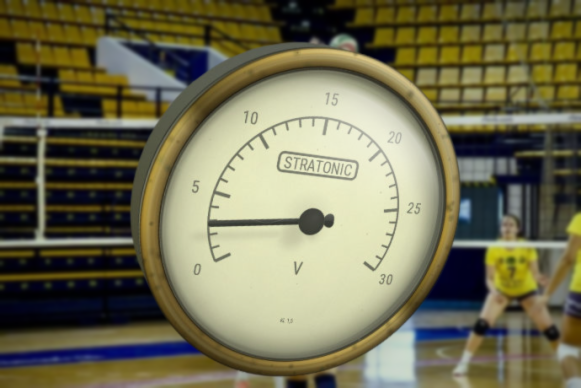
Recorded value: **3** V
